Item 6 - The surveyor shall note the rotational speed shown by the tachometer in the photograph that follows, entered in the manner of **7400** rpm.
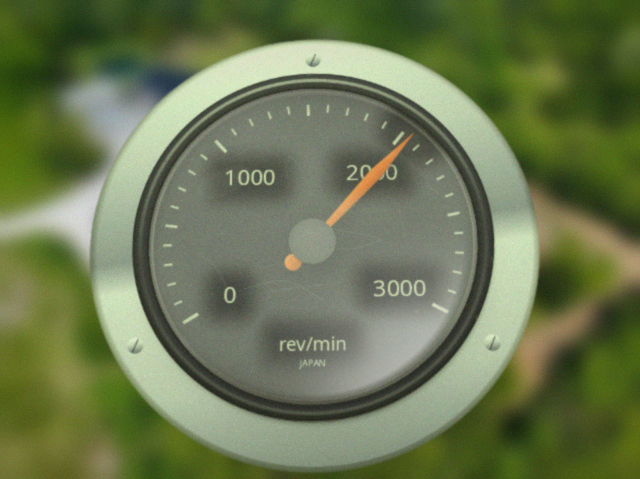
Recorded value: **2050** rpm
